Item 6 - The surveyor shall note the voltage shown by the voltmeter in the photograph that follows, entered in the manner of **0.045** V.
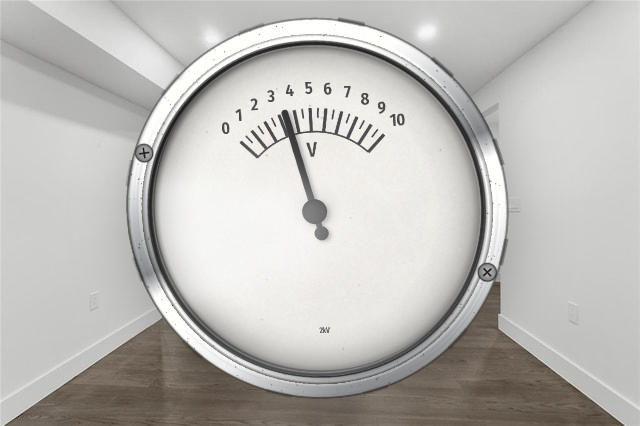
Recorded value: **3.5** V
